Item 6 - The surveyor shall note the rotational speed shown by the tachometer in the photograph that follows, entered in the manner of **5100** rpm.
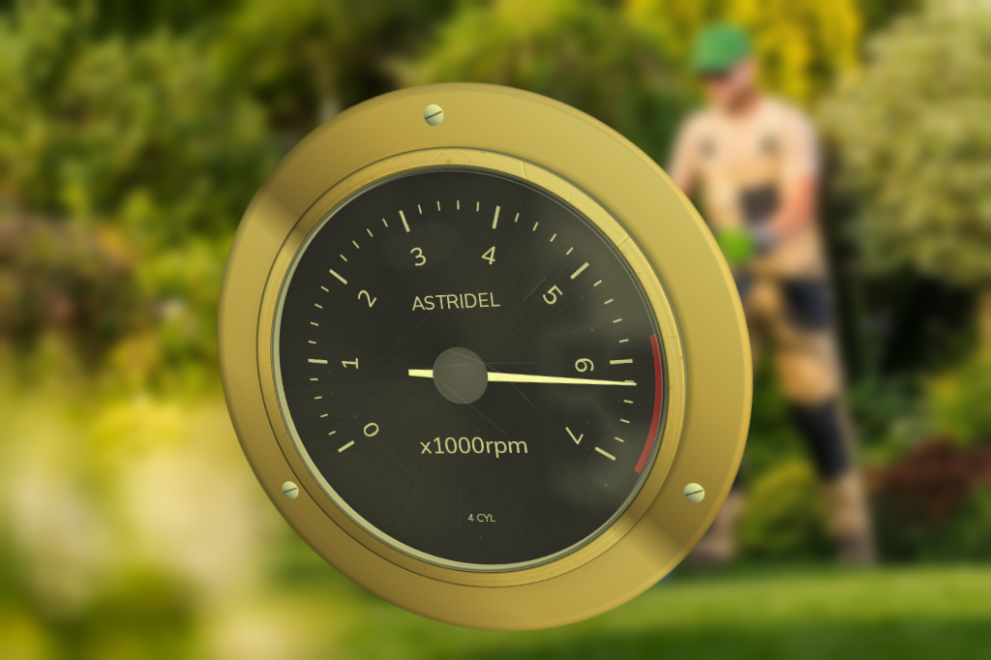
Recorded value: **6200** rpm
